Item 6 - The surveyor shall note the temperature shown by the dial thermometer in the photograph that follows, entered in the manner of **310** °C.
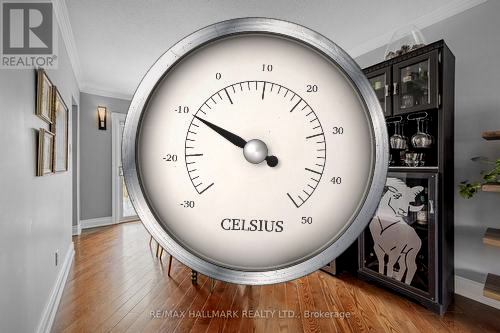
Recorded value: **-10** °C
